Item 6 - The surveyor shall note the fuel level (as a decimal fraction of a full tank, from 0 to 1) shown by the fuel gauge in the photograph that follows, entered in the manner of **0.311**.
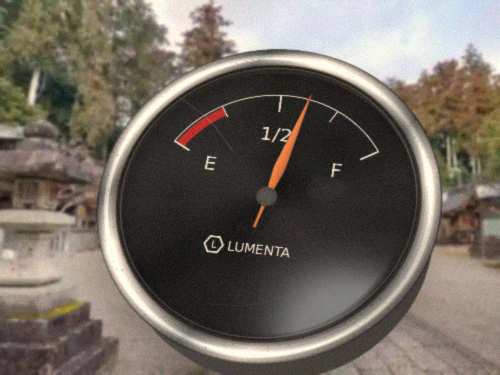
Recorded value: **0.625**
